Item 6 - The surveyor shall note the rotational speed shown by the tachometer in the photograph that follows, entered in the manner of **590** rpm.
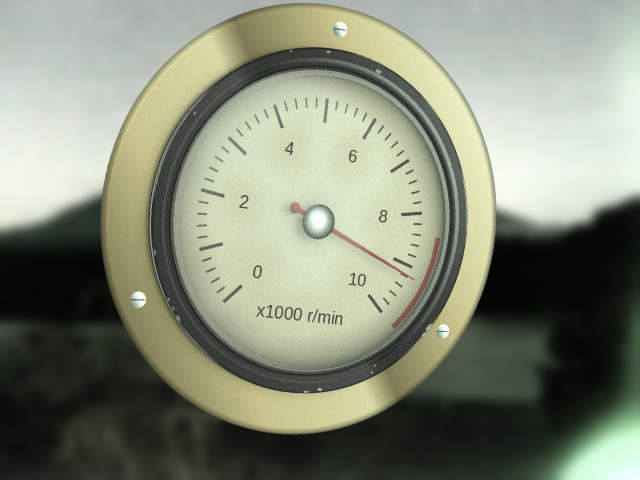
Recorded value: **9200** rpm
